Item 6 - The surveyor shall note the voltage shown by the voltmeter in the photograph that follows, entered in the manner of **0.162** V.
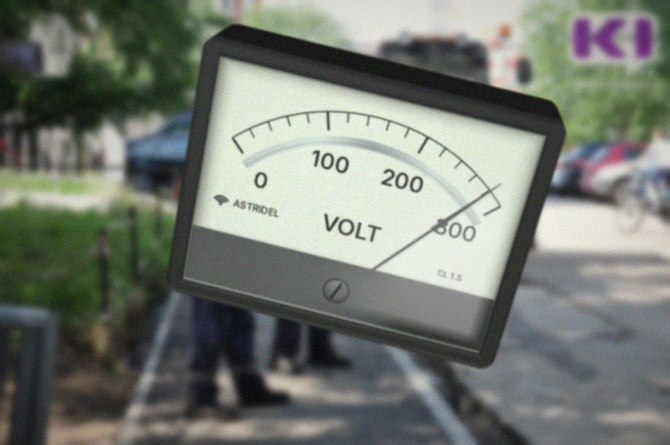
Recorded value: **280** V
